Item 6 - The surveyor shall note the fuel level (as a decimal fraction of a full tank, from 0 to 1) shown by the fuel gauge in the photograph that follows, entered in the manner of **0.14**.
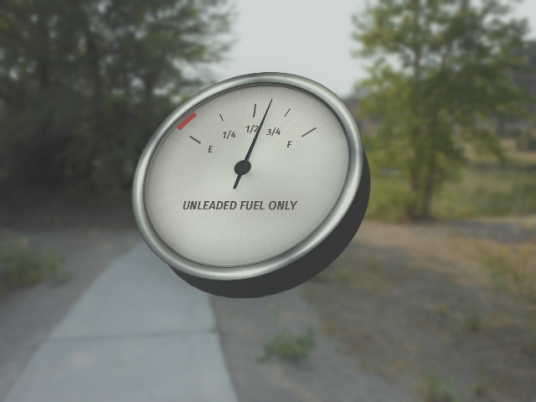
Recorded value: **0.625**
